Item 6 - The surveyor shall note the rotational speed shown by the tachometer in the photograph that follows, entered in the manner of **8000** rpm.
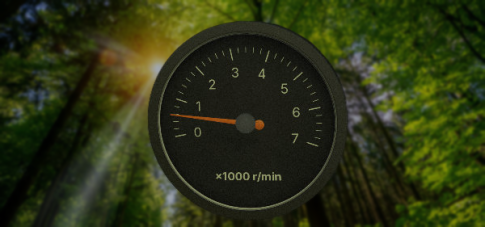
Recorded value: **600** rpm
